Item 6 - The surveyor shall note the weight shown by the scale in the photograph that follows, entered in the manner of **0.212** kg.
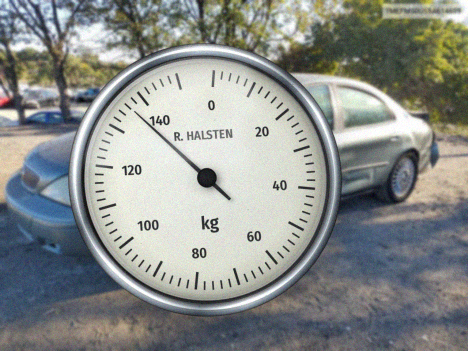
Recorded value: **136** kg
